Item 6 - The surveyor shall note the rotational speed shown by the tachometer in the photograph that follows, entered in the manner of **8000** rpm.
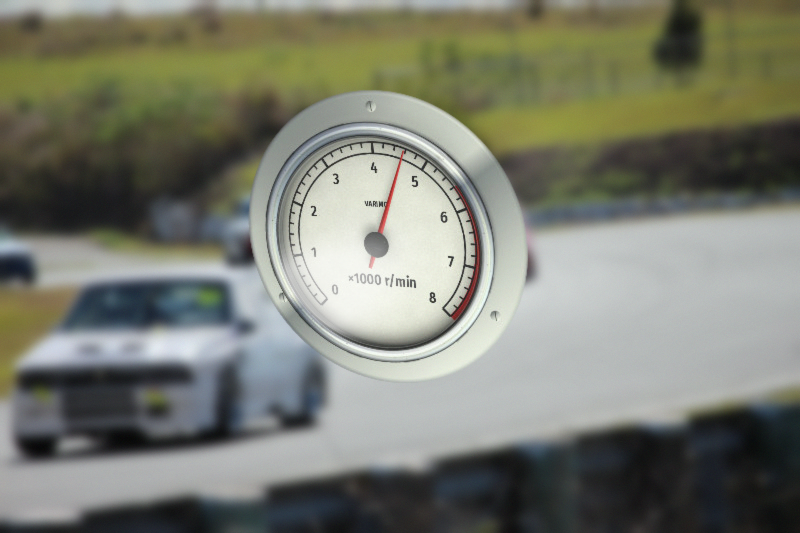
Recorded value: **4600** rpm
